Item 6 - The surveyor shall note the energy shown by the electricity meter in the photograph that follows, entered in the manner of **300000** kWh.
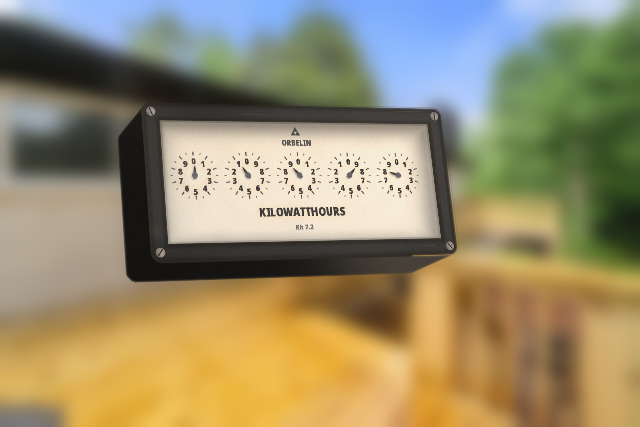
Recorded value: **888** kWh
